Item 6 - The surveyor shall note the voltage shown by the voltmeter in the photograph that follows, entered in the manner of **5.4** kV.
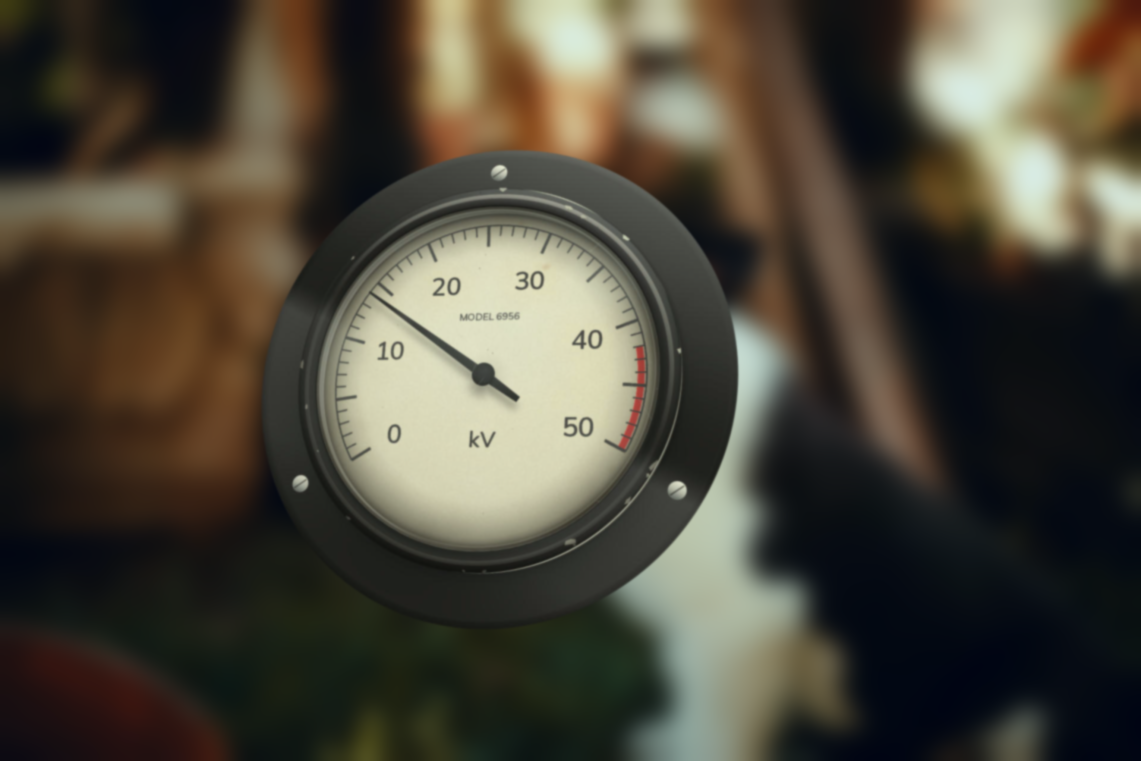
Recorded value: **14** kV
